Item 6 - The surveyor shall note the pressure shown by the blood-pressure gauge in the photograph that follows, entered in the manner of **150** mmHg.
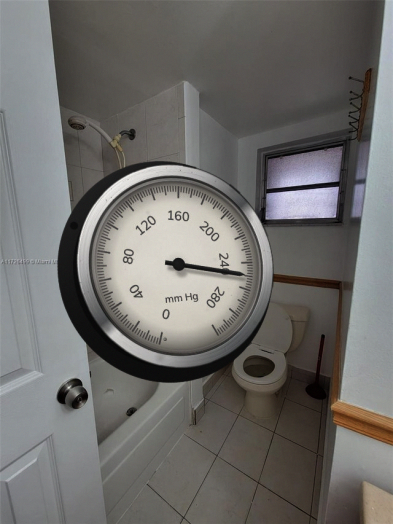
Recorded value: **250** mmHg
